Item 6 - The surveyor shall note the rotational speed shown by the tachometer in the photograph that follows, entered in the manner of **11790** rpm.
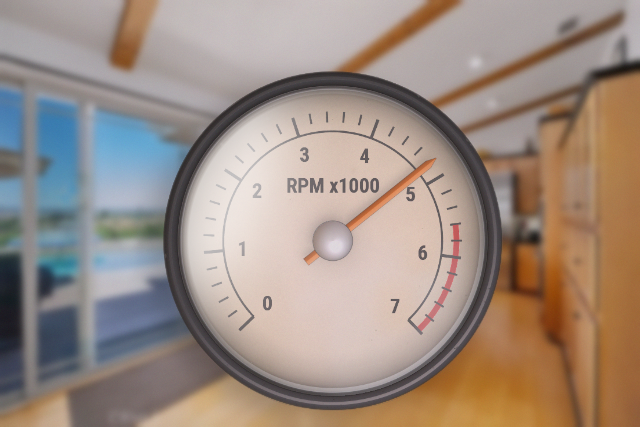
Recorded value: **4800** rpm
